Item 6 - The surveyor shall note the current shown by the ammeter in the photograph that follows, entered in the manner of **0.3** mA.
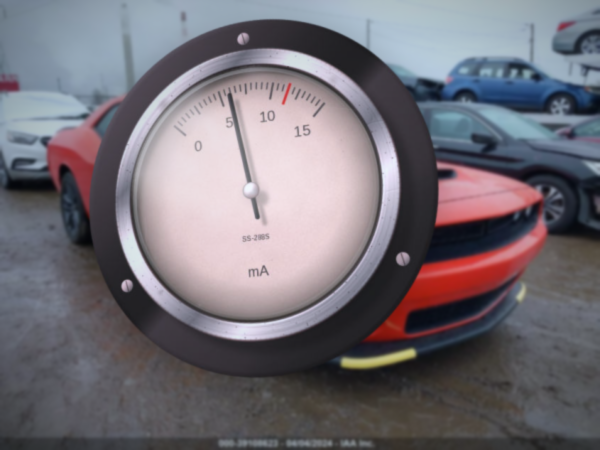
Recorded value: **6** mA
